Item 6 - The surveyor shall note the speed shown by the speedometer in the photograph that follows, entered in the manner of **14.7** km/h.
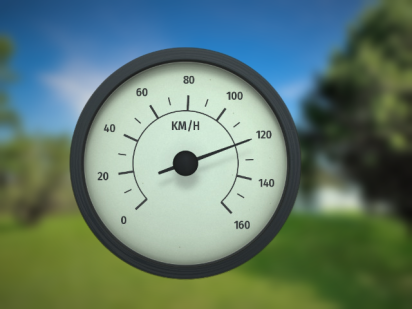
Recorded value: **120** km/h
